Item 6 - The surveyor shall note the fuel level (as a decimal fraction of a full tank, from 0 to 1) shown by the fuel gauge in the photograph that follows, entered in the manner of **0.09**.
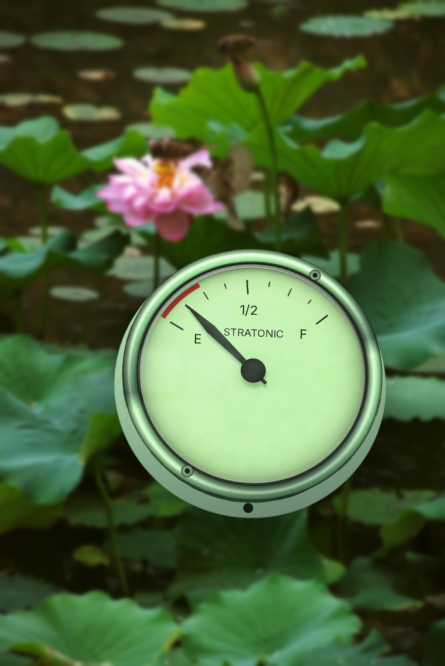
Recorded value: **0.125**
